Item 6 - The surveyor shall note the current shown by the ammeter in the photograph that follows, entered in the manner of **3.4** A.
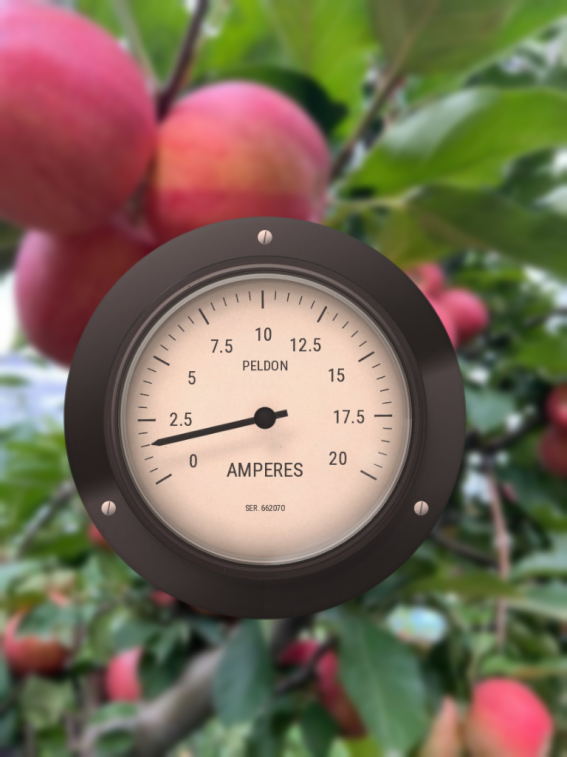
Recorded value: **1.5** A
